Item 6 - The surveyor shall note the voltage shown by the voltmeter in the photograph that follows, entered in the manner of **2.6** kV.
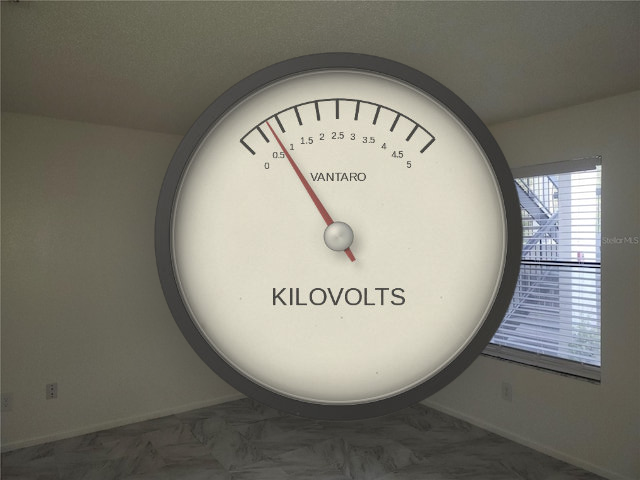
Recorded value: **0.75** kV
